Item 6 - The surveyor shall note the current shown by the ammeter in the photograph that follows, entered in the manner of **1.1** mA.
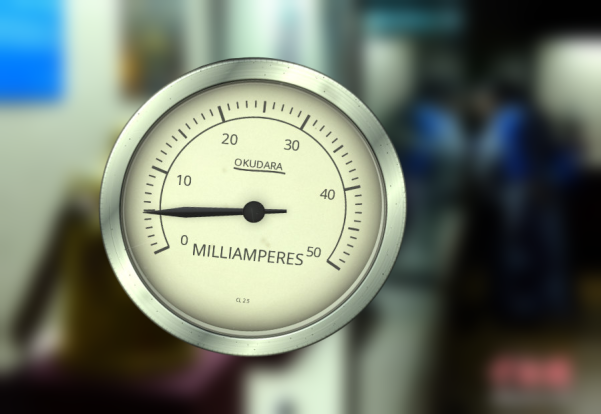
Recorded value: **5** mA
